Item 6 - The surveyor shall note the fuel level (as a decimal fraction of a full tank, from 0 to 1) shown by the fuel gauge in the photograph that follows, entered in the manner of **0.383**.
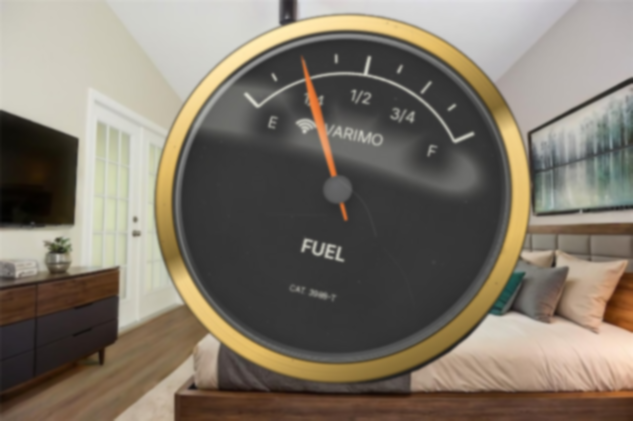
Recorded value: **0.25**
